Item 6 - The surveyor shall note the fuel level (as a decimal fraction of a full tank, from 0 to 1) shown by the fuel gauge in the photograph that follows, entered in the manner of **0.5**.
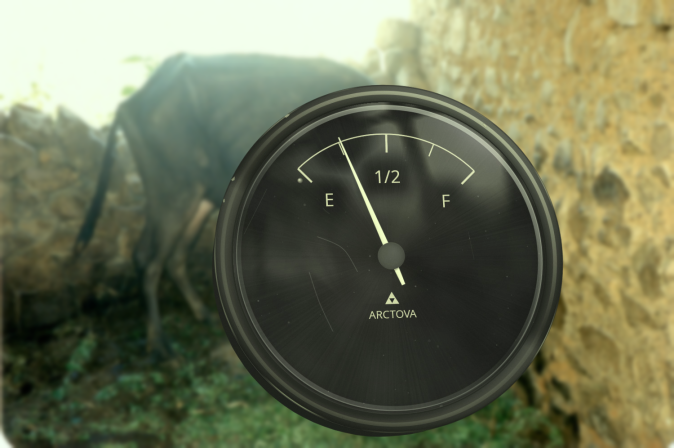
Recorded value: **0.25**
